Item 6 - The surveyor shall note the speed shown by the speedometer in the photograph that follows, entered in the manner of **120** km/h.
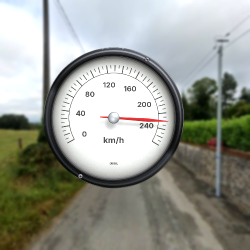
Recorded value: **230** km/h
